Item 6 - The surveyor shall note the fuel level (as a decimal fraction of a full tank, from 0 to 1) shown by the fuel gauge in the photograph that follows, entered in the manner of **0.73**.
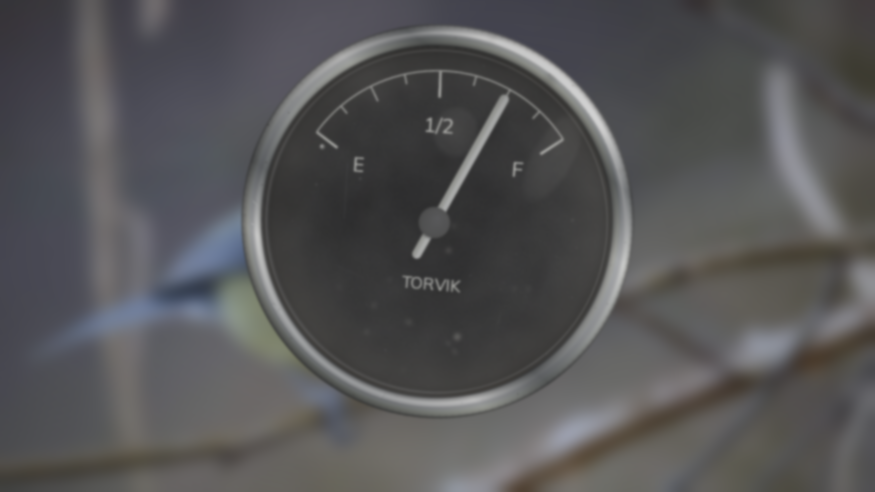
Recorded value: **0.75**
